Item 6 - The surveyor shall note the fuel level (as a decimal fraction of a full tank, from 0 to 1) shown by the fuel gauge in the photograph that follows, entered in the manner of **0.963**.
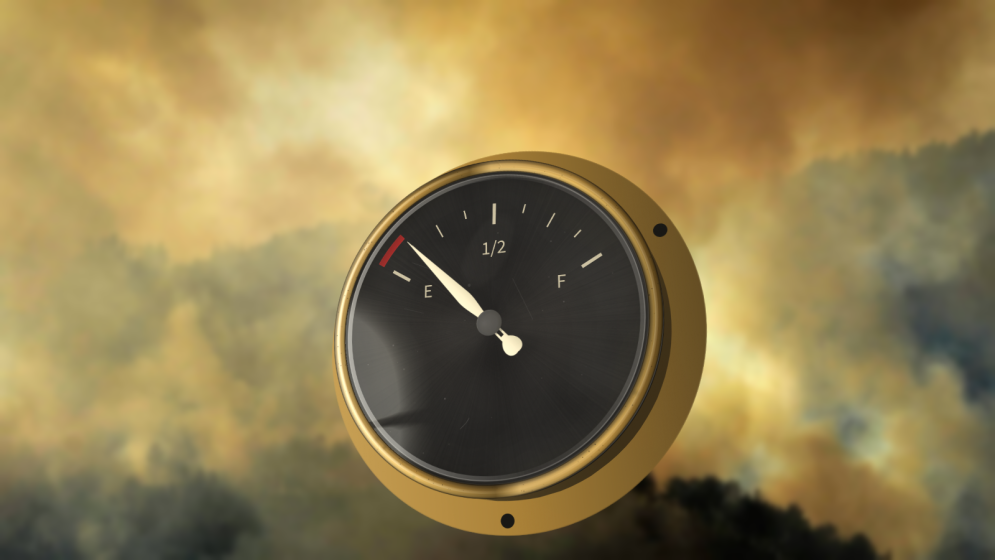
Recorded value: **0.125**
